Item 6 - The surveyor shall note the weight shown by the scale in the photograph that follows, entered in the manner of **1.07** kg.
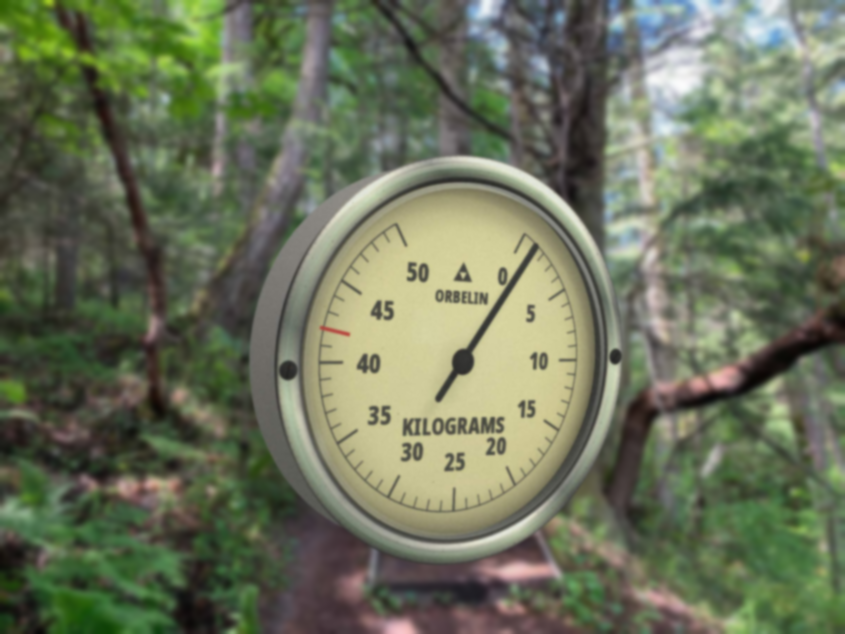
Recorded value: **1** kg
